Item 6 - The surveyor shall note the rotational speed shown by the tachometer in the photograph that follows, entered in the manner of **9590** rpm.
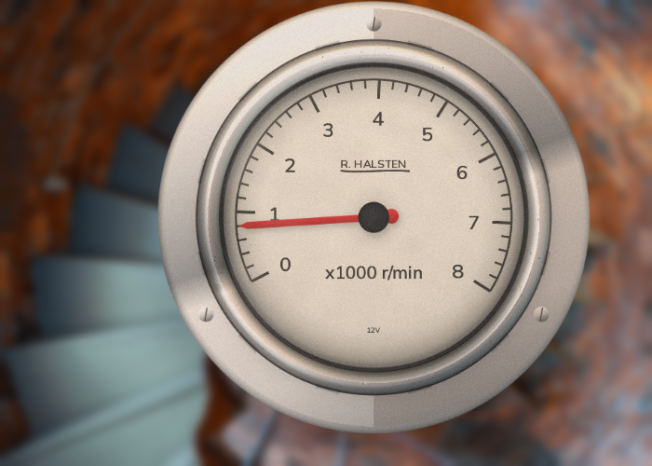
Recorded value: **800** rpm
